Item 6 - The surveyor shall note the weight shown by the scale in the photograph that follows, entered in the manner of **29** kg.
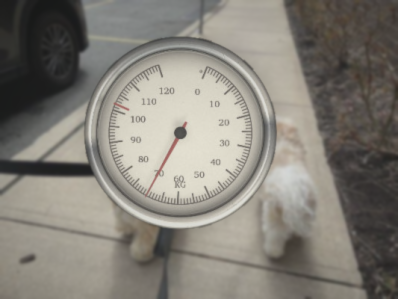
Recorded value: **70** kg
